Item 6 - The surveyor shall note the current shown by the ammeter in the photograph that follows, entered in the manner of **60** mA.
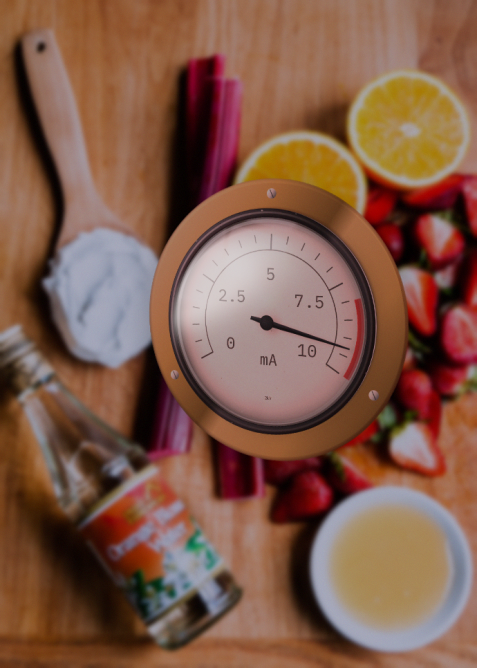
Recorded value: **9.25** mA
